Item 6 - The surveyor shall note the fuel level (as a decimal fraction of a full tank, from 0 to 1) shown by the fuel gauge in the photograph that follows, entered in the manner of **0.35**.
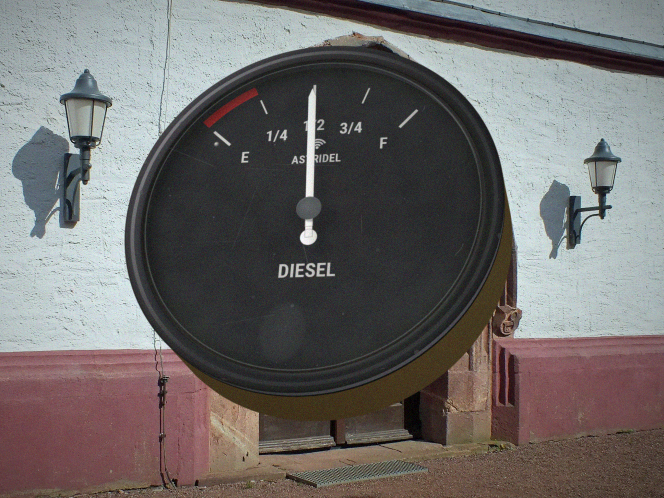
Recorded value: **0.5**
